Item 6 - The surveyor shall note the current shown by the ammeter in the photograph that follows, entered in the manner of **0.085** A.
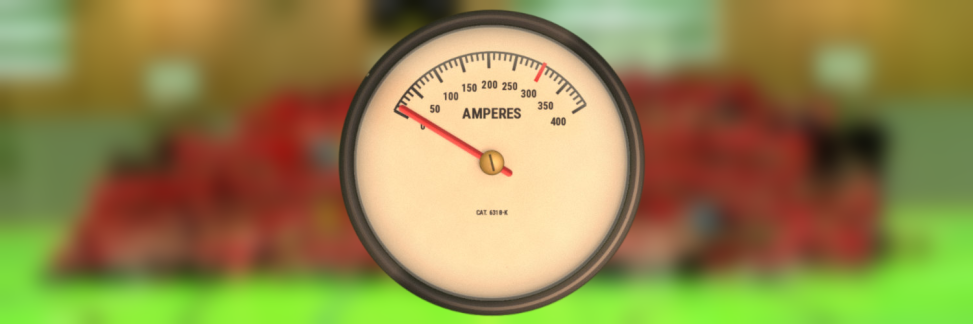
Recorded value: **10** A
